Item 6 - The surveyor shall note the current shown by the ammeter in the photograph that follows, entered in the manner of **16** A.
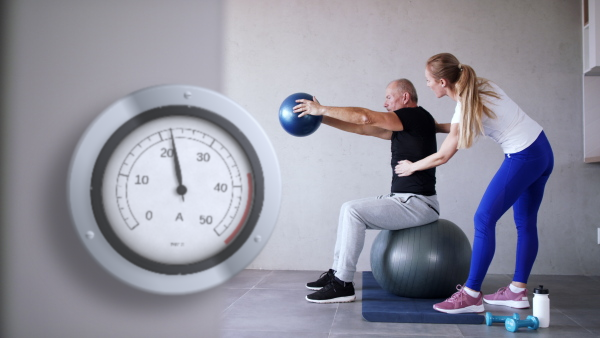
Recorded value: **22** A
